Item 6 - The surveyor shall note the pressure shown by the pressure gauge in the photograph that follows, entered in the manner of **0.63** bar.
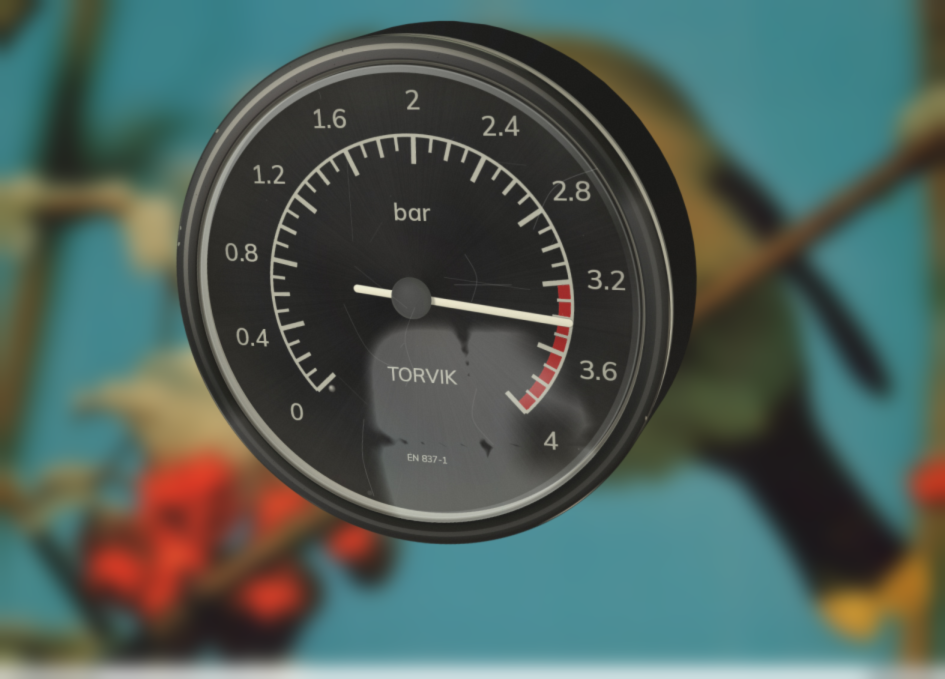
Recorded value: **3.4** bar
